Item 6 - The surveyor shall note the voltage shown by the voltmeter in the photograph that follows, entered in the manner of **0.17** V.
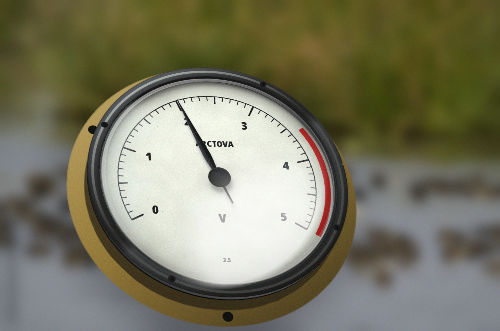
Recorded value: **2** V
